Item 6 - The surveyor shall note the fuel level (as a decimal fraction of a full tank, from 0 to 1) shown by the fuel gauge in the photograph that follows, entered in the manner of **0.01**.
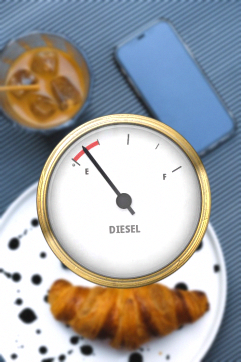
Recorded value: **0.125**
